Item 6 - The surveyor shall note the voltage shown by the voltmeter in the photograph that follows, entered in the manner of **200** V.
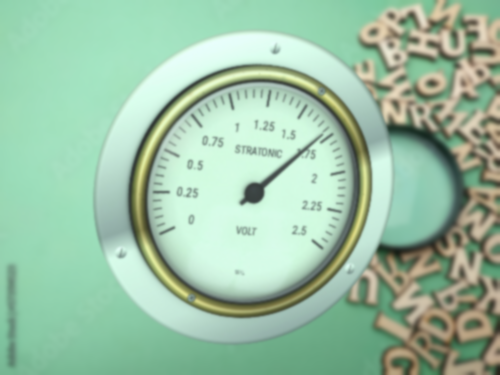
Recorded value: **1.7** V
